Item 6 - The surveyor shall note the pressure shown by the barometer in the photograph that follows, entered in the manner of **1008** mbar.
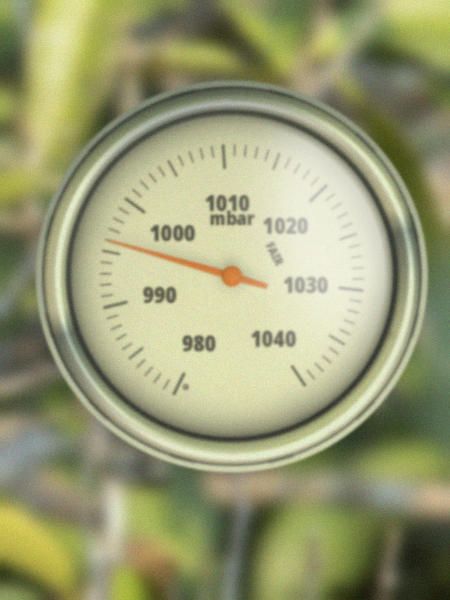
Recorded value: **996** mbar
